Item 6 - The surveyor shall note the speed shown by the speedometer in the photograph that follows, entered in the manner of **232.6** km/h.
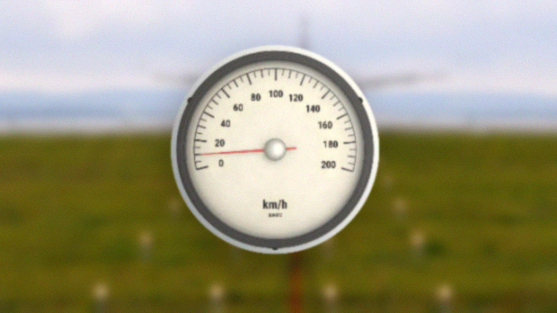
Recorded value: **10** km/h
